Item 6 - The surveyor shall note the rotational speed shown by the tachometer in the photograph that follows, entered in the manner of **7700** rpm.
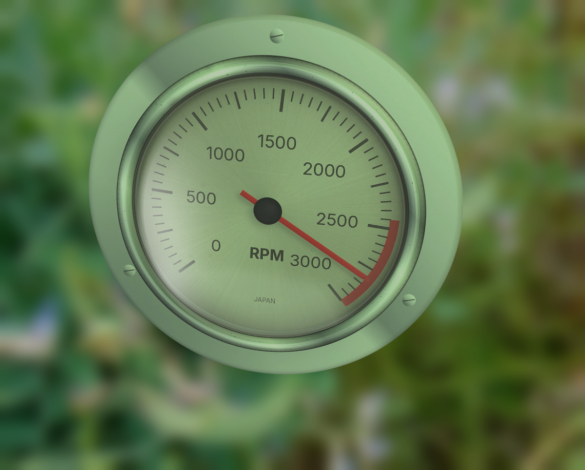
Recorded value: **2800** rpm
